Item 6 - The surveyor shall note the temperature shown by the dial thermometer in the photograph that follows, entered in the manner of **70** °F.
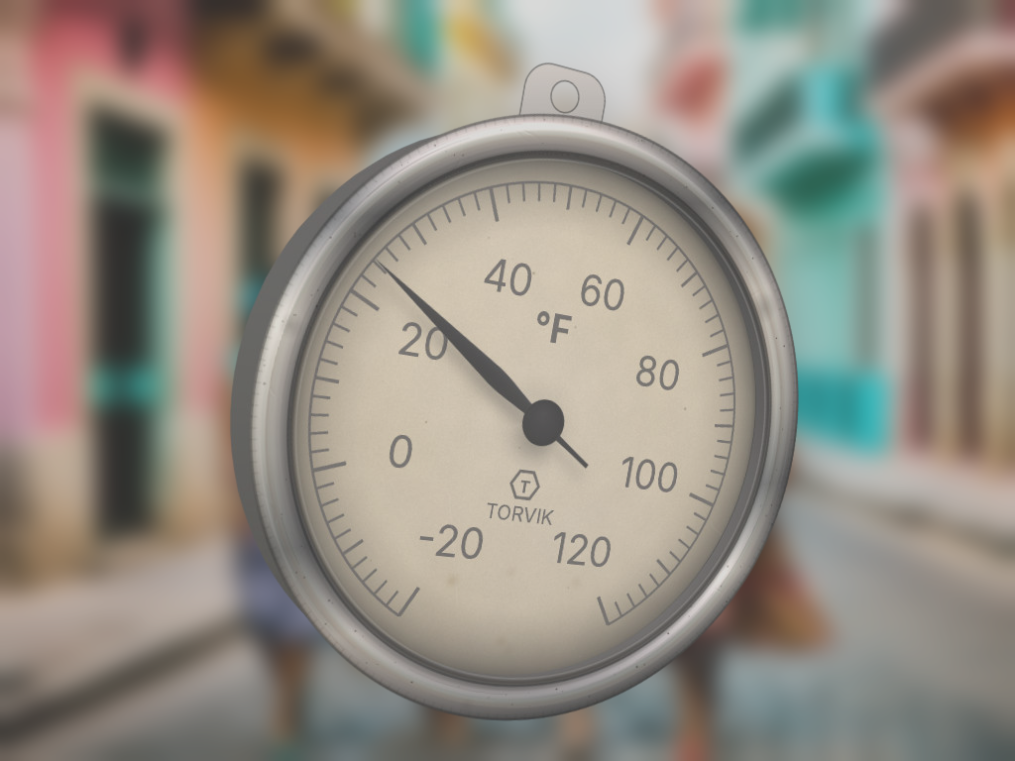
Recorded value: **24** °F
